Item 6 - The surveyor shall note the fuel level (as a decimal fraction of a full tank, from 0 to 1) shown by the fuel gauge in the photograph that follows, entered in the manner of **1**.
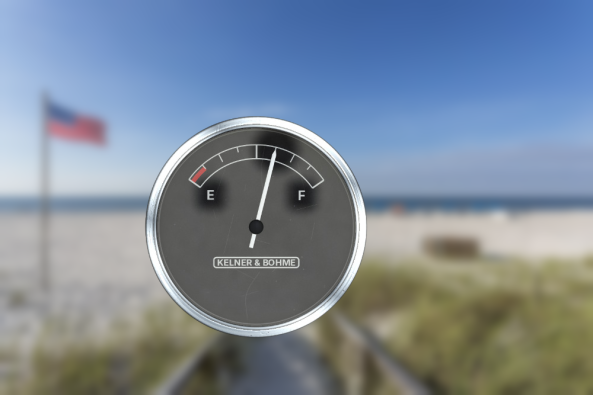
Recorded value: **0.625**
